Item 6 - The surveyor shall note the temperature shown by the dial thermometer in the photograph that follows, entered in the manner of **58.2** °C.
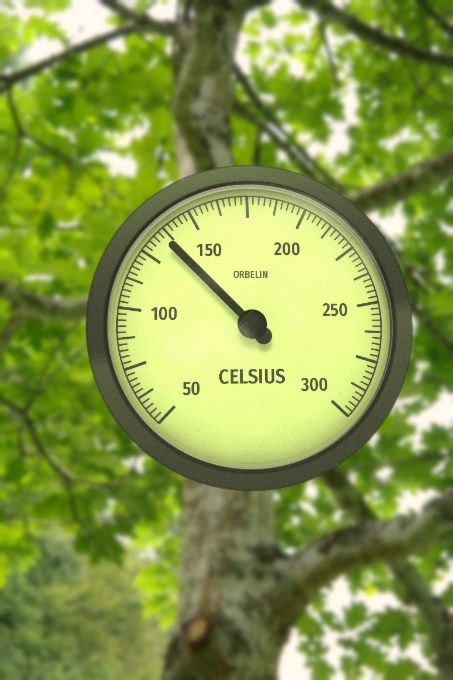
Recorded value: **135** °C
